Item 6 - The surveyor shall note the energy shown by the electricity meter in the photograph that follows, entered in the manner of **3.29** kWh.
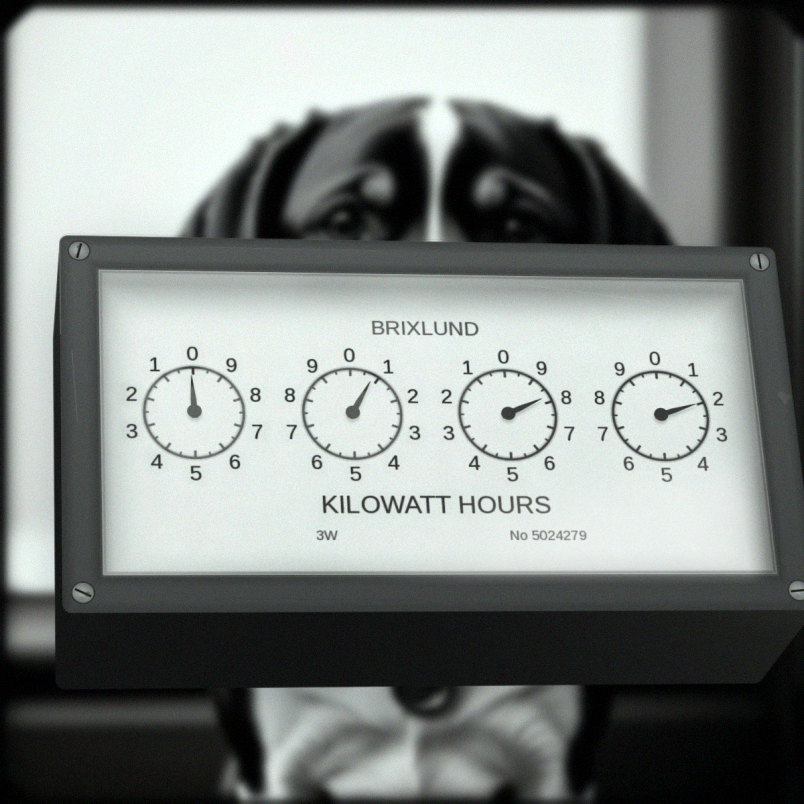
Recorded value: **82** kWh
